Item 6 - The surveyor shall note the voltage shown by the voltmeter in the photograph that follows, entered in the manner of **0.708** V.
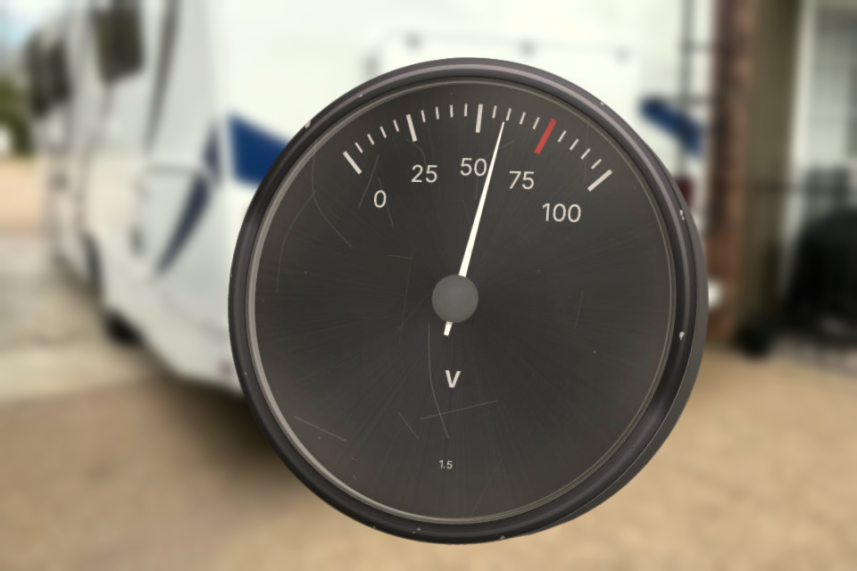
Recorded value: **60** V
